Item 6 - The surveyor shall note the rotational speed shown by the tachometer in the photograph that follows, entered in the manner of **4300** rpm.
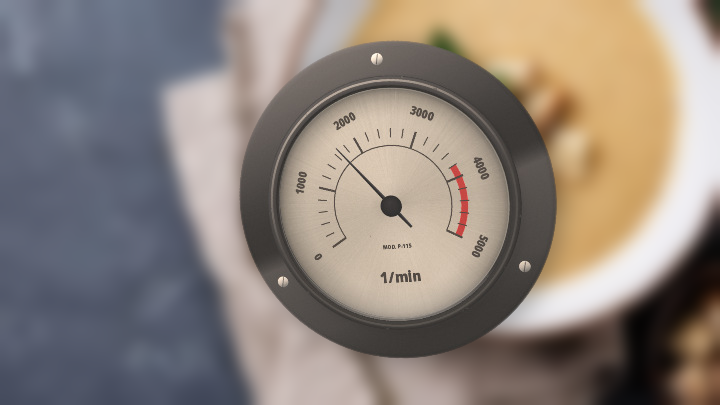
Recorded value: **1700** rpm
